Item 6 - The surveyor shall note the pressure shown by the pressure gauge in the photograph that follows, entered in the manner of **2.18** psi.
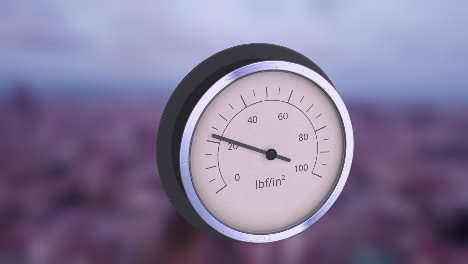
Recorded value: **22.5** psi
